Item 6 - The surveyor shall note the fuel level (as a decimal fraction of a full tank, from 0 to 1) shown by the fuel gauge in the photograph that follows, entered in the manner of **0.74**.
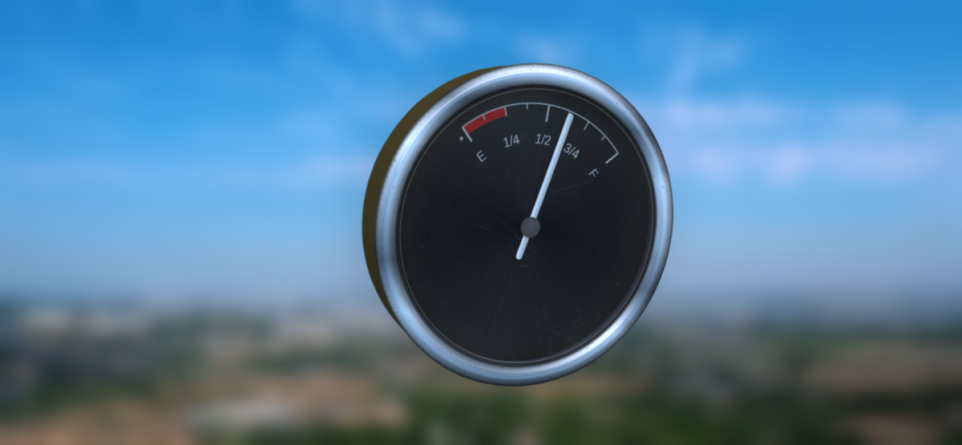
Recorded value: **0.625**
